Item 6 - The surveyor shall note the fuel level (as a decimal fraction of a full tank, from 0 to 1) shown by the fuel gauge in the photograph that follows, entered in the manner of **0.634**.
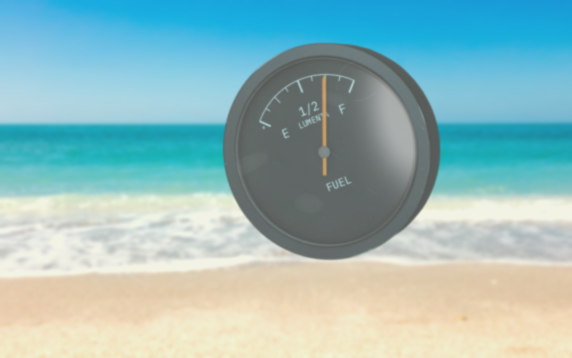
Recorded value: **0.75**
